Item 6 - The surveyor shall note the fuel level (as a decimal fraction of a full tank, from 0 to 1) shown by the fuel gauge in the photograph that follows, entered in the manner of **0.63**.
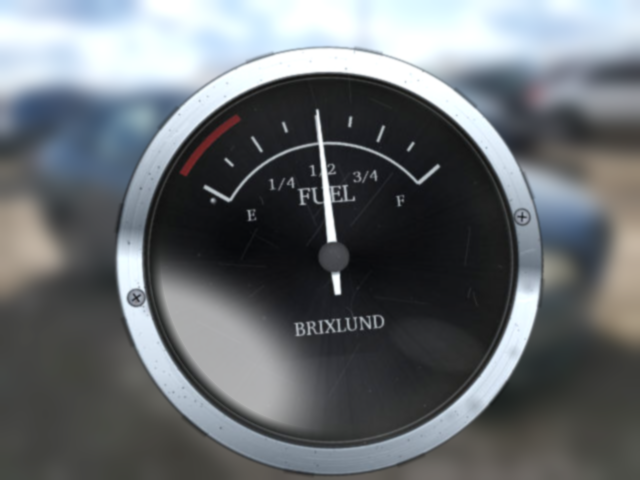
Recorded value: **0.5**
